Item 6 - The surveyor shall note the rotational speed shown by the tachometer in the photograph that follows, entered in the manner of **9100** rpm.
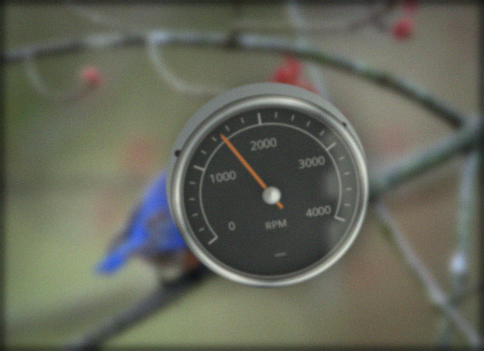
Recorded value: **1500** rpm
